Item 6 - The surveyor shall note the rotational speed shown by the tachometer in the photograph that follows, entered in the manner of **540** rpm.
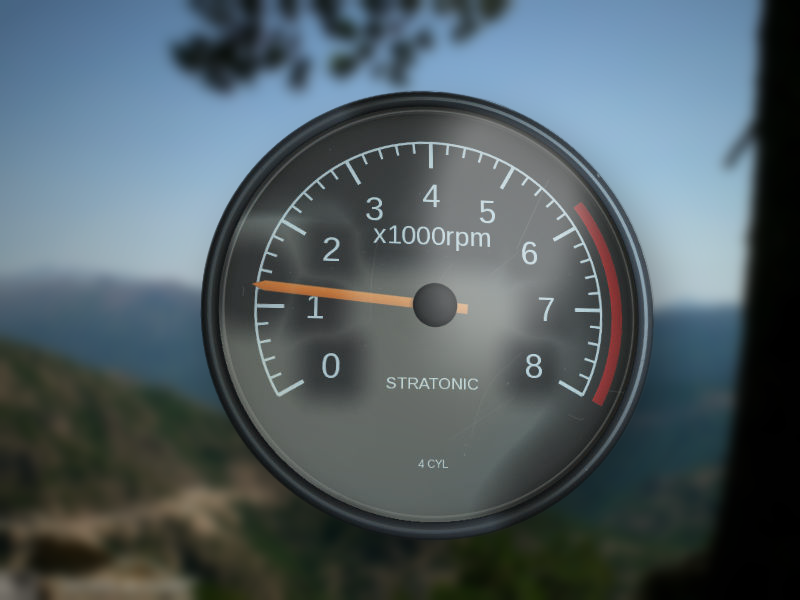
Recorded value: **1200** rpm
